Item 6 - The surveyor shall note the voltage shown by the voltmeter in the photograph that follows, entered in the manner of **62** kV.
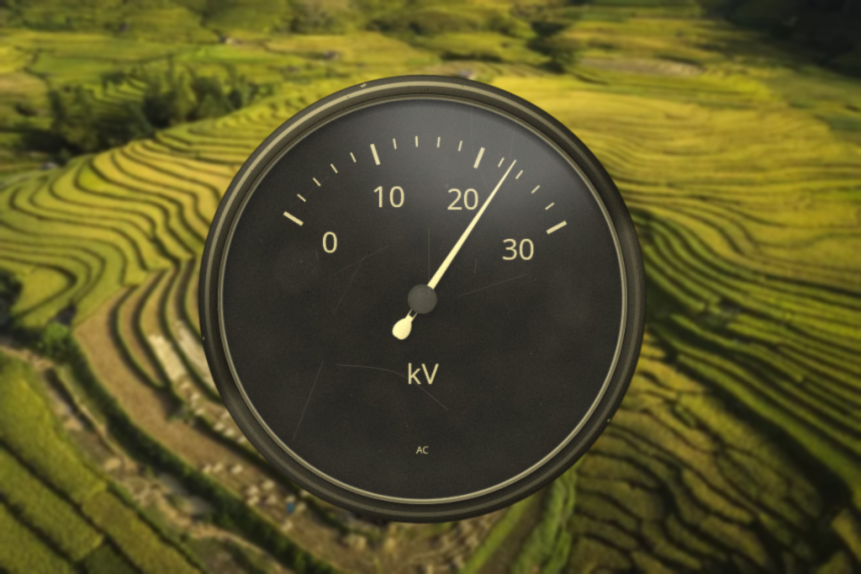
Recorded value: **23** kV
